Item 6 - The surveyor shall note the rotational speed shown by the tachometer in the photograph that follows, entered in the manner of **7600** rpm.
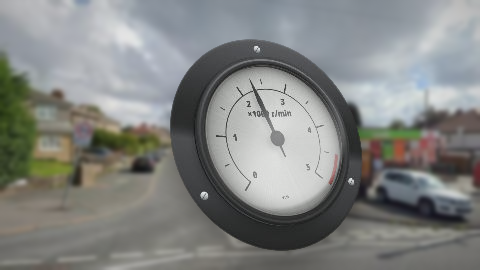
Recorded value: **2250** rpm
